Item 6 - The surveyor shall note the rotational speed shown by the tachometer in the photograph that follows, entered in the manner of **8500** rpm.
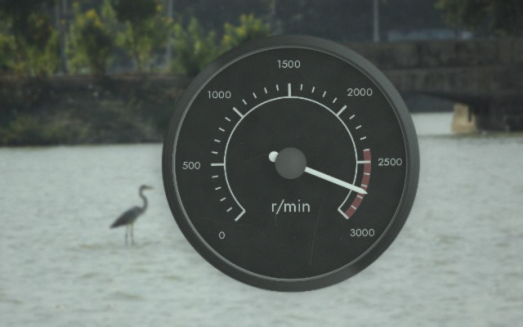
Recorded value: **2750** rpm
